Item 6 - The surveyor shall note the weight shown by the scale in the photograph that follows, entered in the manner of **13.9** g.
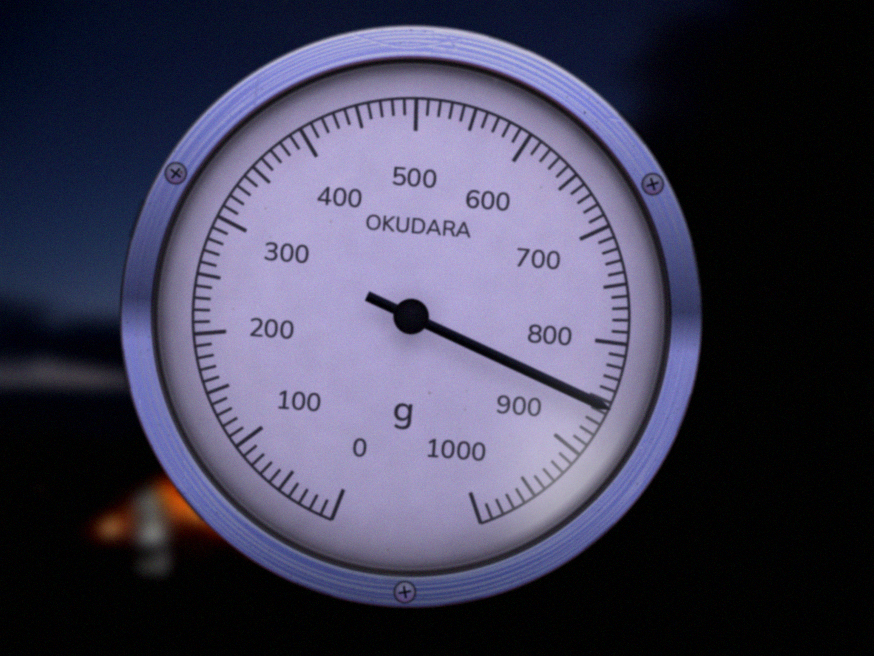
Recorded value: **855** g
